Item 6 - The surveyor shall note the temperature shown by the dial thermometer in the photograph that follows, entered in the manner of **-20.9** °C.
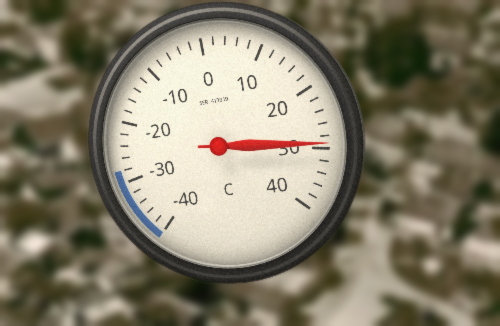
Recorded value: **29** °C
